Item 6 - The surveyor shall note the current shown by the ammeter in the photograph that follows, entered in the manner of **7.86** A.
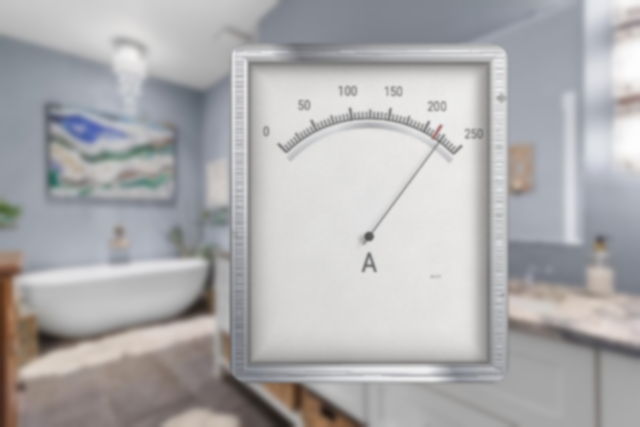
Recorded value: **225** A
